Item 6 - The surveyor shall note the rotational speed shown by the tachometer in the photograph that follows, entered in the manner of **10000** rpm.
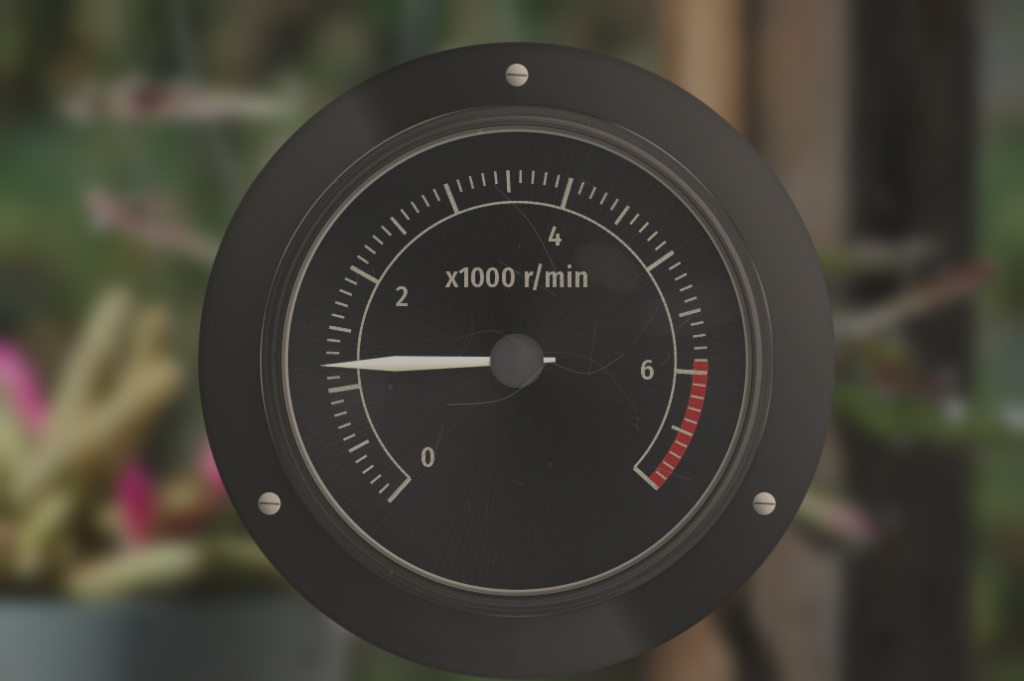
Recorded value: **1200** rpm
